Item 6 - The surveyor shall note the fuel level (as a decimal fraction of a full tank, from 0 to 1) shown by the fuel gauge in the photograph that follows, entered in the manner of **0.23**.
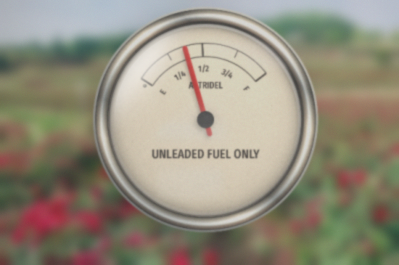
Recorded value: **0.375**
